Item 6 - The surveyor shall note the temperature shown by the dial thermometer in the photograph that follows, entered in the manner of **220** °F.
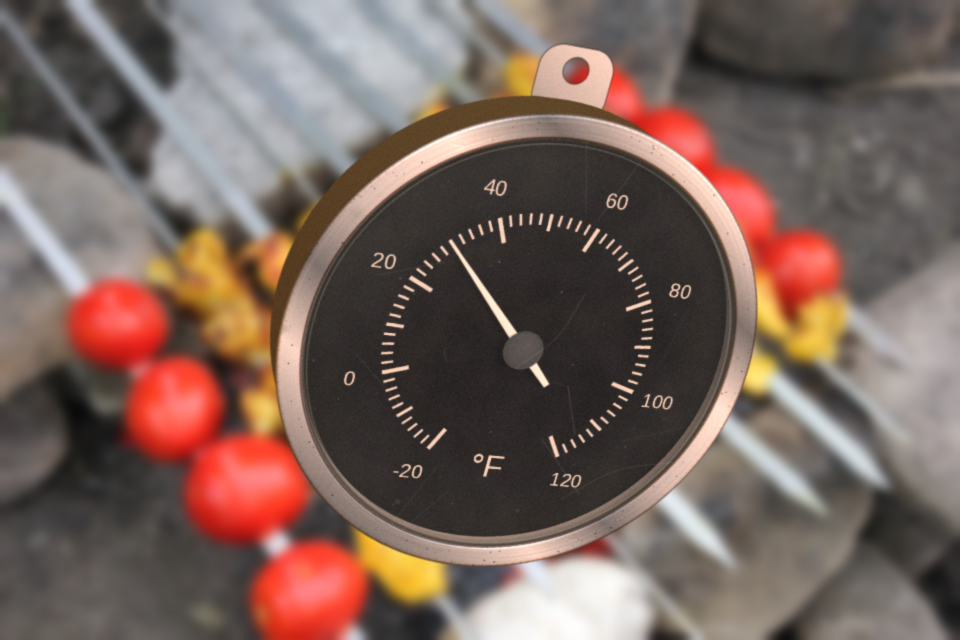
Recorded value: **30** °F
